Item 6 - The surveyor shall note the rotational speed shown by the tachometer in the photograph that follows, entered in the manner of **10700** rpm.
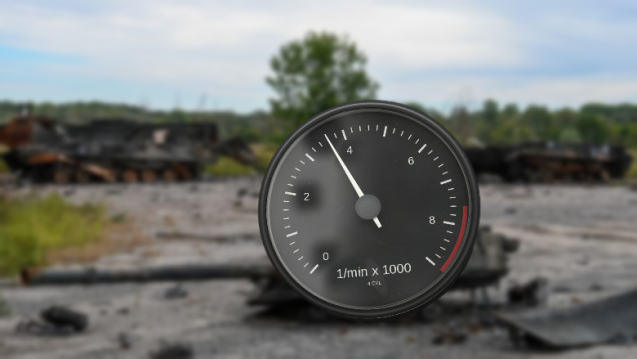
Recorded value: **3600** rpm
